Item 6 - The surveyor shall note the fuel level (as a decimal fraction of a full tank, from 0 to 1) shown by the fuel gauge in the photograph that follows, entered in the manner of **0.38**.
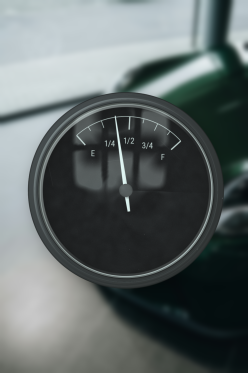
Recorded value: **0.375**
